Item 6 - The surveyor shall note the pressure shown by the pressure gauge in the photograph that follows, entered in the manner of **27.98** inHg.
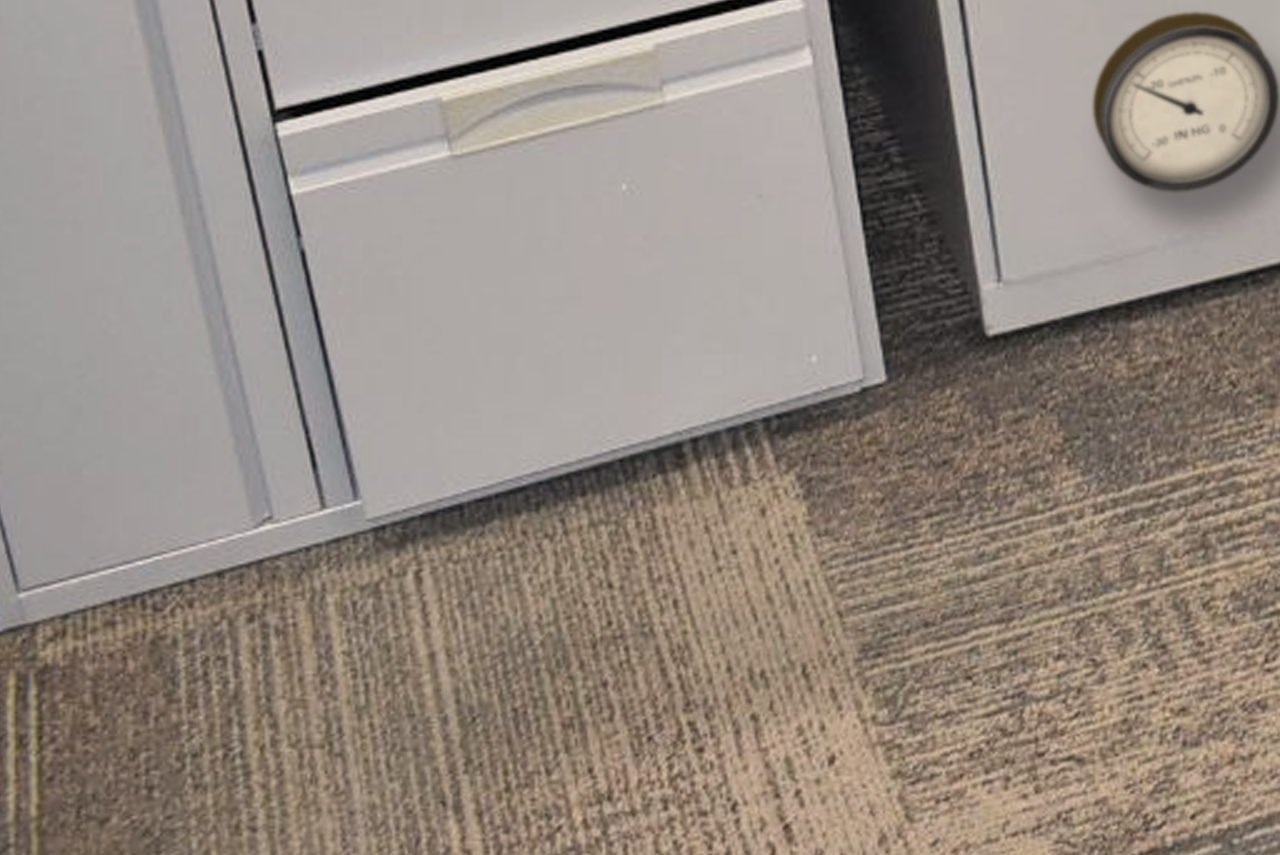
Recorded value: **-21** inHg
